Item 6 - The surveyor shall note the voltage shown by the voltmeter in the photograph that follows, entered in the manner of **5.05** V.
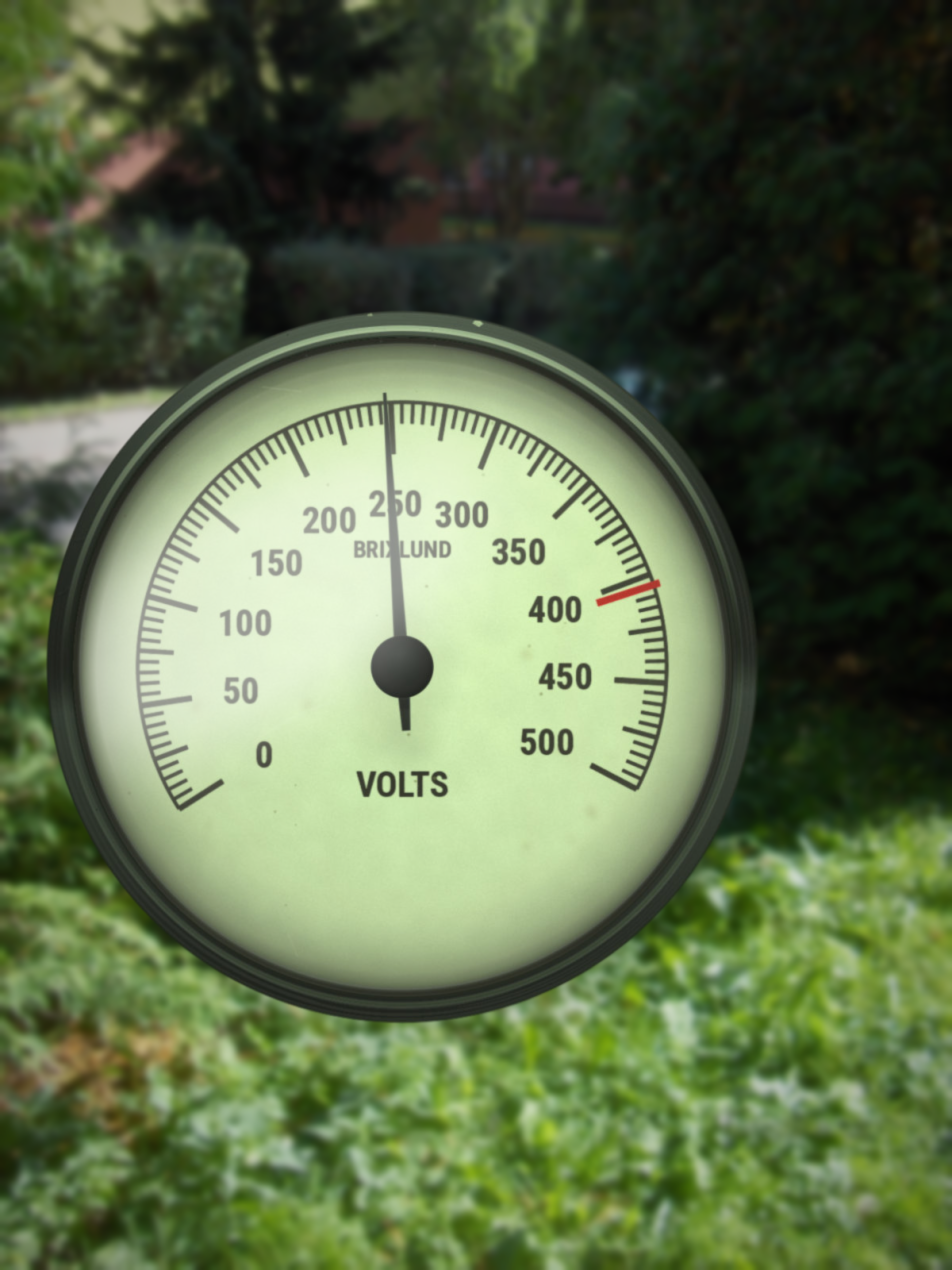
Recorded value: **247.5** V
